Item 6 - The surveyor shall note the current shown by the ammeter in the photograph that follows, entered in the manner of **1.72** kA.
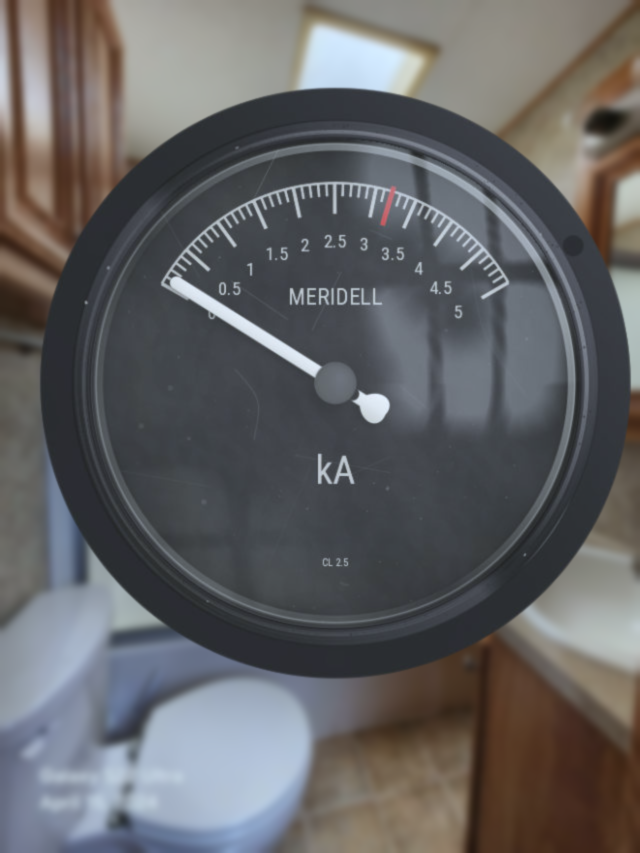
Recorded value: **0.1** kA
